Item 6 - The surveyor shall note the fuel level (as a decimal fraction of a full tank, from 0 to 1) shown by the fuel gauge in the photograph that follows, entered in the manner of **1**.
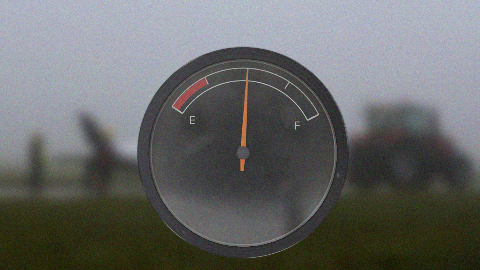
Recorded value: **0.5**
